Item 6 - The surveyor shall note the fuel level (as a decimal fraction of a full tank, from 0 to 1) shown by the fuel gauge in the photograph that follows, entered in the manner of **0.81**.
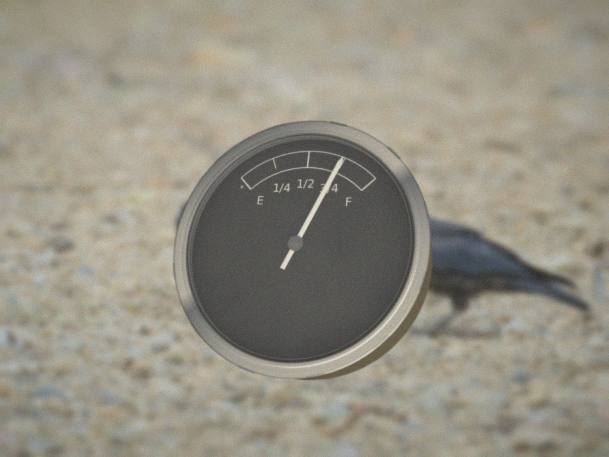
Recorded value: **0.75**
